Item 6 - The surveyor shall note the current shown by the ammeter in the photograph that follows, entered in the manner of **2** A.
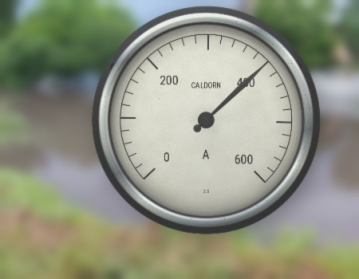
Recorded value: **400** A
